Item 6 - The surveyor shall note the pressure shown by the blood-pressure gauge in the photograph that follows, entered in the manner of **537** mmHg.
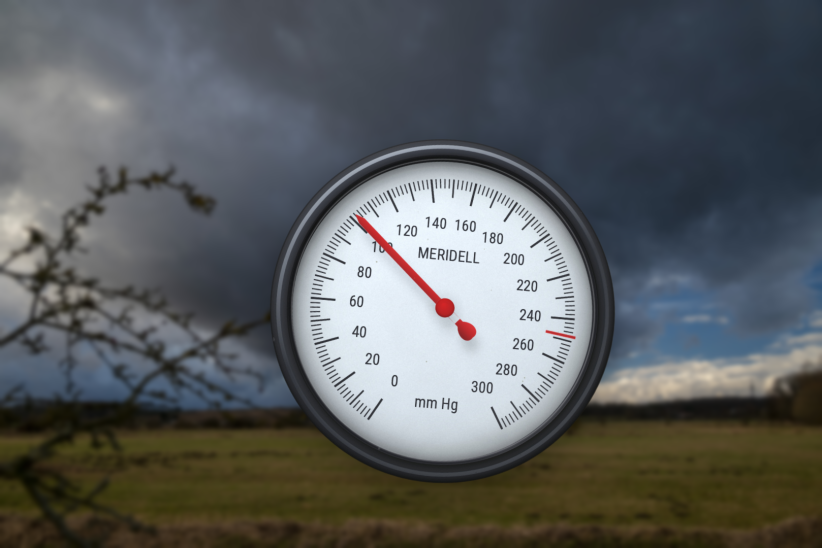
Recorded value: **102** mmHg
